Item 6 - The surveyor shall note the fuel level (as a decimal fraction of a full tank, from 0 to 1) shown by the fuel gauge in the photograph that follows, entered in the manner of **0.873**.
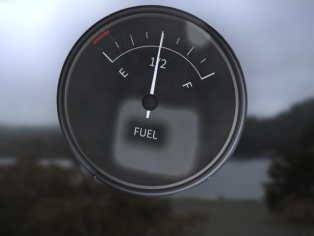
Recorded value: **0.5**
